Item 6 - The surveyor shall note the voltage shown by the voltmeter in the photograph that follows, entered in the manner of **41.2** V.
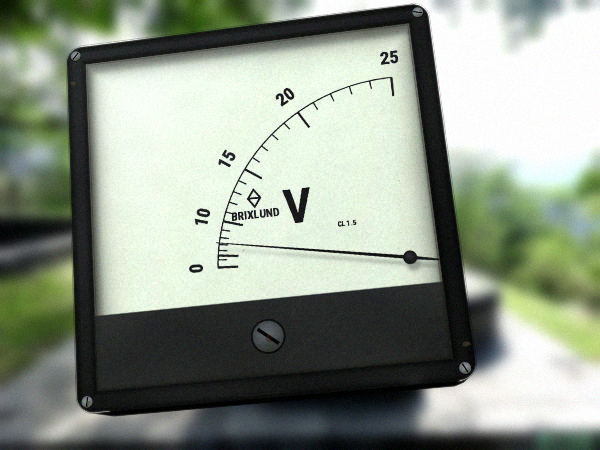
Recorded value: **7** V
